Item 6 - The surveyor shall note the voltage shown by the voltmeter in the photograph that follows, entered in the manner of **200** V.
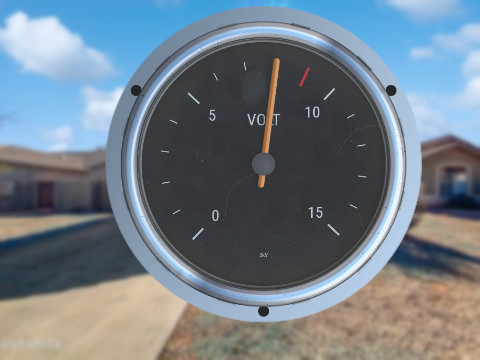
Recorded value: **8** V
